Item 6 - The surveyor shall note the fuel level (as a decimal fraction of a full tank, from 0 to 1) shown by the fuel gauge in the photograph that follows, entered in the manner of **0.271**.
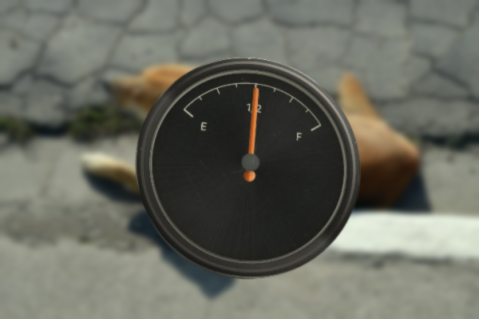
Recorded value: **0.5**
